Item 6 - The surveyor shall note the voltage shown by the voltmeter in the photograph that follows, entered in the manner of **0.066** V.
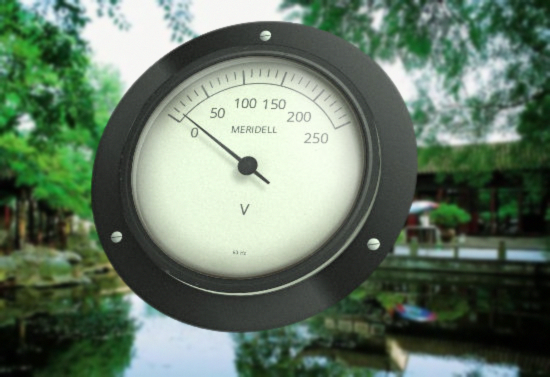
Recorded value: **10** V
